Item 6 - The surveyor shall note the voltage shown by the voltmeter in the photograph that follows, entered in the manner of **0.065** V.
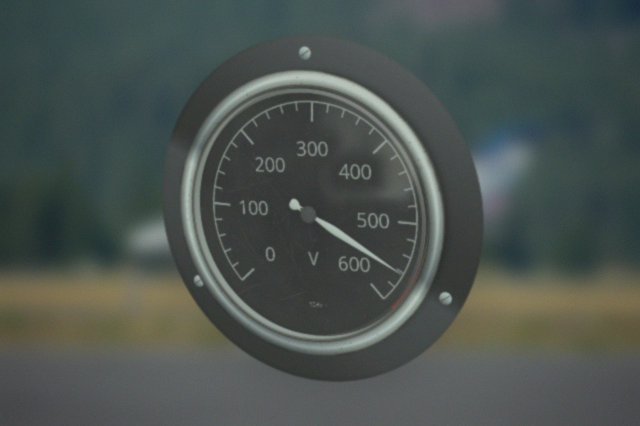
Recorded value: **560** V
